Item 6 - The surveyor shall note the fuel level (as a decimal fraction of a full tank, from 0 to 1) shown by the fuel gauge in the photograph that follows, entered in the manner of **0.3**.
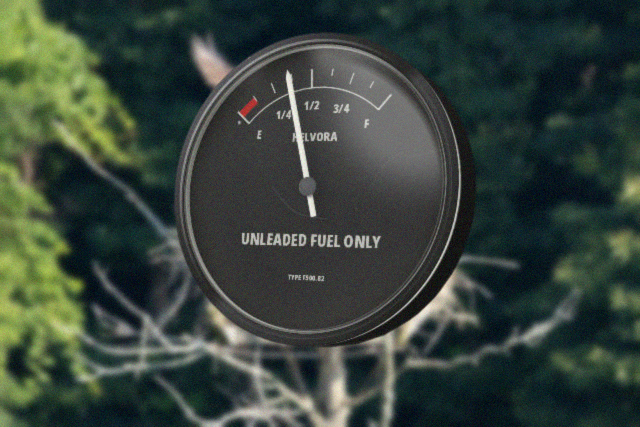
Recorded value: **0.375**
